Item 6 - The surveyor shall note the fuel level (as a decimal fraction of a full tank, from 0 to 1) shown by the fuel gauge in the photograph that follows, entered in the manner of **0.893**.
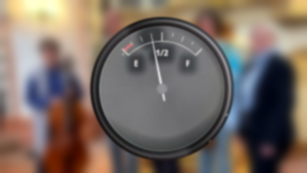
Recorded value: **0.375**
